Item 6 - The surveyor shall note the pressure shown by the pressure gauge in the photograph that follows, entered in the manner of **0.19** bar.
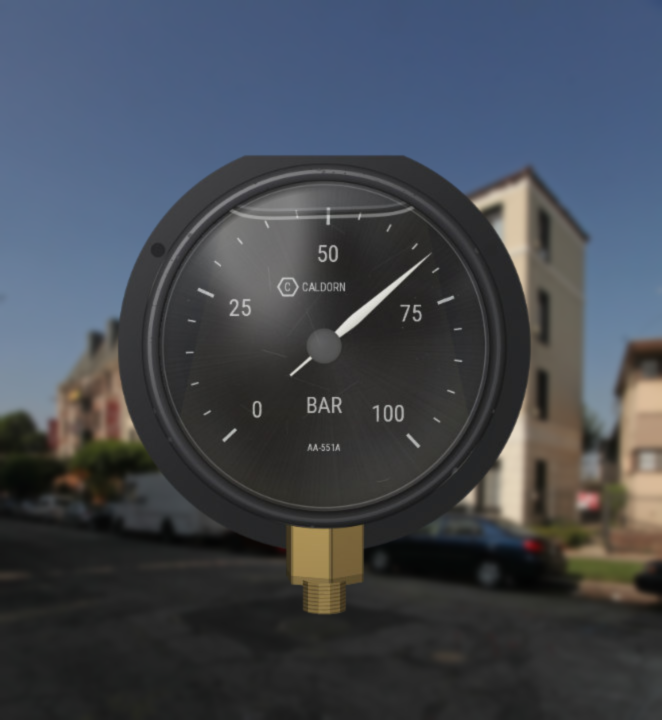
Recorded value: **67.5** bar
